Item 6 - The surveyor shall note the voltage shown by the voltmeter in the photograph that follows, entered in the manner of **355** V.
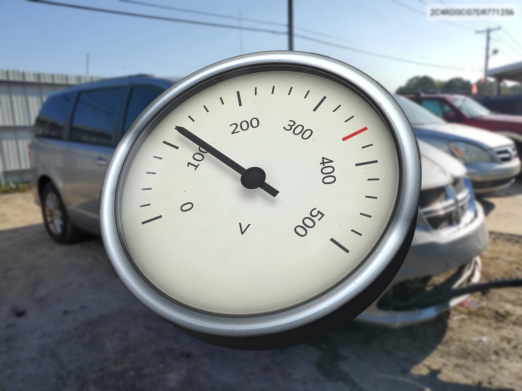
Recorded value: **120** V
